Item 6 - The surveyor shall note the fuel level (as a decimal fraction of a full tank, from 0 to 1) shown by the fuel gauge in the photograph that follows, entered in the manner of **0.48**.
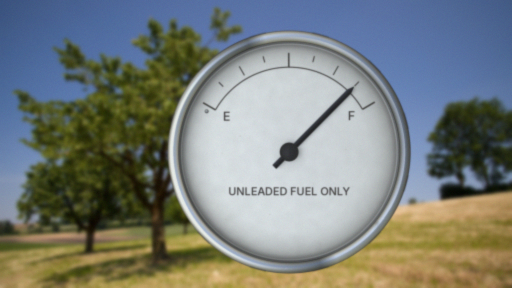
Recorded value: **0.875**
